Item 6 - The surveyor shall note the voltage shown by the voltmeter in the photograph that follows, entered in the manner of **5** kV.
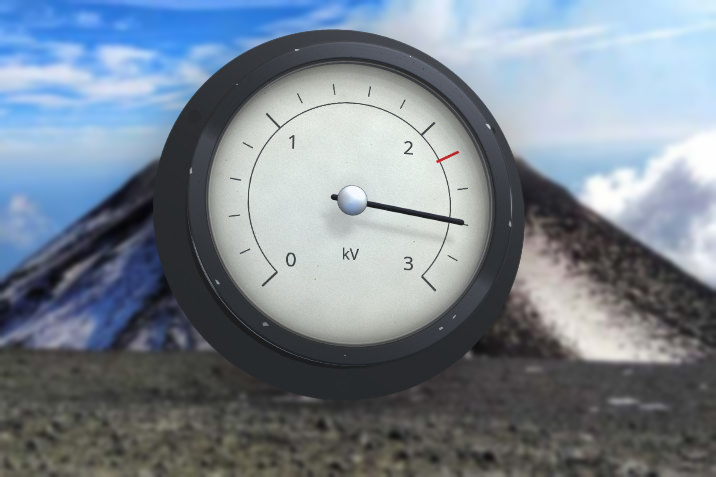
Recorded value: **2.6** kV
